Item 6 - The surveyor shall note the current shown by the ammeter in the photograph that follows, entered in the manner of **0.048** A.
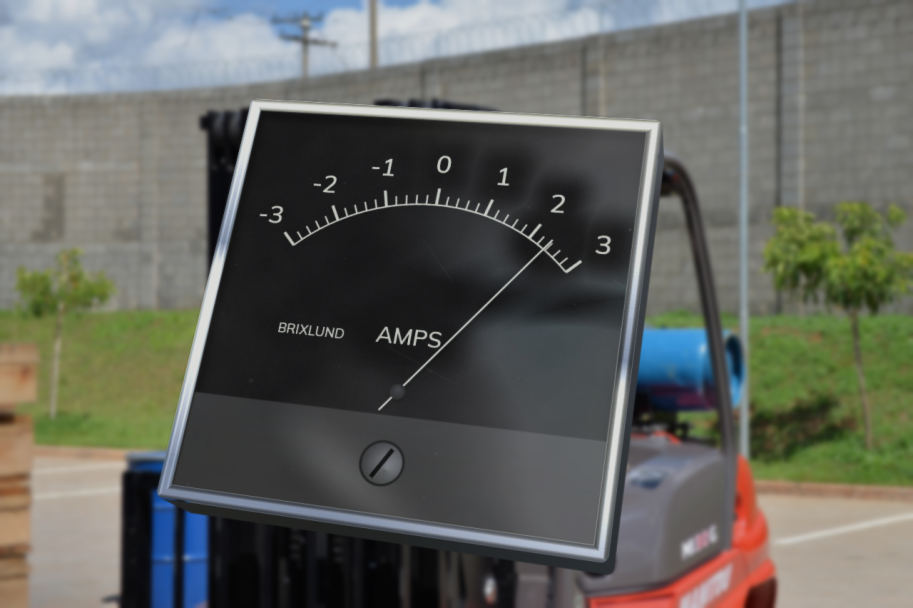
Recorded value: **2.4** A
